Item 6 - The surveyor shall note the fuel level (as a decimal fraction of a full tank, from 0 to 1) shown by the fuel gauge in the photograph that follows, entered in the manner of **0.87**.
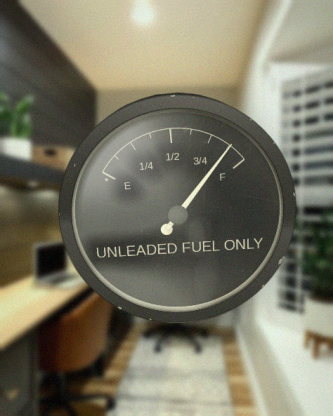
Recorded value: **0.875**
